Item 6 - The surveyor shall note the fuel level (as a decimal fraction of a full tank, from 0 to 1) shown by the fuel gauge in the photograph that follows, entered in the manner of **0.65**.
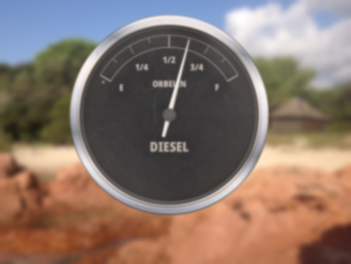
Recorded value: **0.625**
